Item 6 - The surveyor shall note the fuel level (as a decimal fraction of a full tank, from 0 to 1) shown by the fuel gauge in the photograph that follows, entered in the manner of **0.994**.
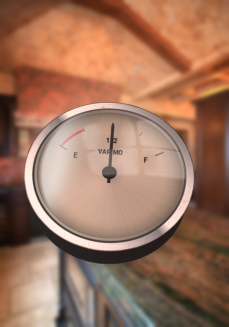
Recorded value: **0.5**
